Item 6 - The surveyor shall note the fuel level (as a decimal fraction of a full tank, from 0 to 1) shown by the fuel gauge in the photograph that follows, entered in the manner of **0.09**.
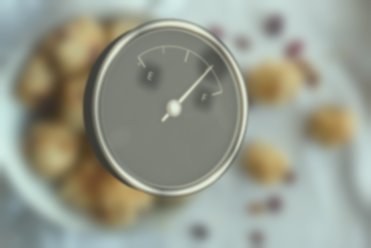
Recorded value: **0.75**
